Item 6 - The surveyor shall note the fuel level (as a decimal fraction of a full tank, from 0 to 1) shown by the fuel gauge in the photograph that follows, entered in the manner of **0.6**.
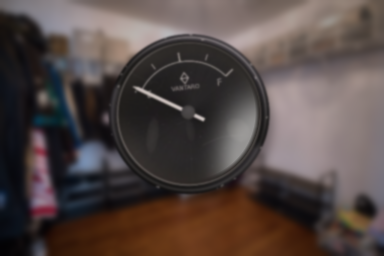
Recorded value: **0**
